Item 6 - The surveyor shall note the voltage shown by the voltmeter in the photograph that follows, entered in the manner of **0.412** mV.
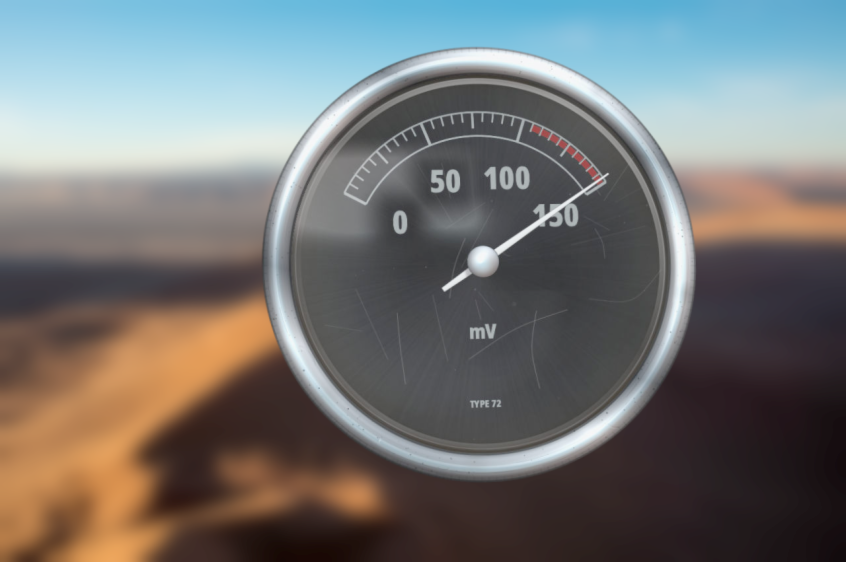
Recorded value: **147.5** mV
